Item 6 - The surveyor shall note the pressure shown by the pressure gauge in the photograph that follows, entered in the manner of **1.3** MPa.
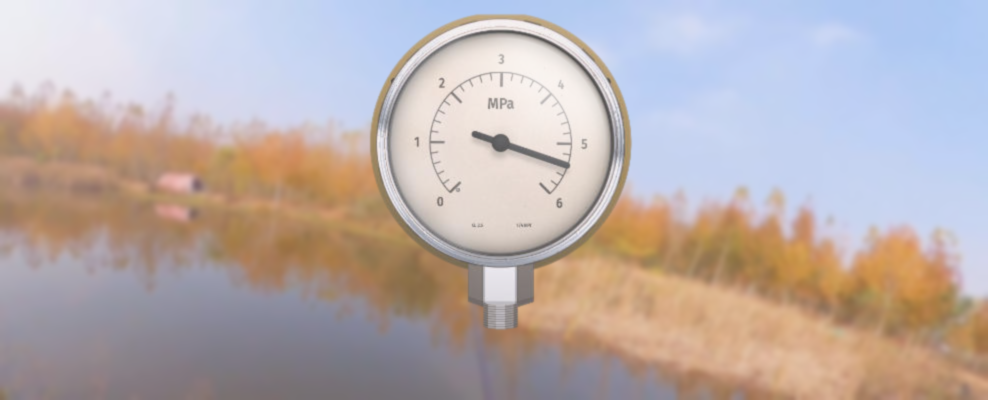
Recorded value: **5.4** MPa
